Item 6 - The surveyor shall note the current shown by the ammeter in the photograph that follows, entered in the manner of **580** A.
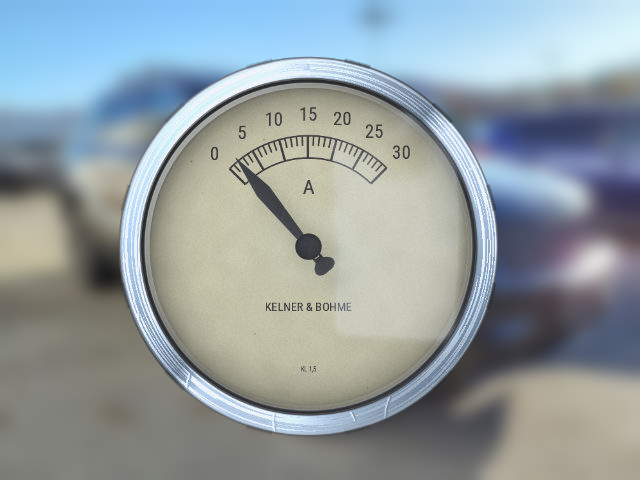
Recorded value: **2** A
